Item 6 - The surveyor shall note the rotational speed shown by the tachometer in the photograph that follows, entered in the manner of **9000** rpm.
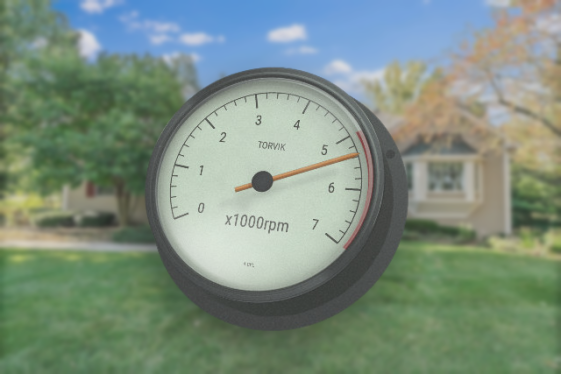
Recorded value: **5400** rpm
